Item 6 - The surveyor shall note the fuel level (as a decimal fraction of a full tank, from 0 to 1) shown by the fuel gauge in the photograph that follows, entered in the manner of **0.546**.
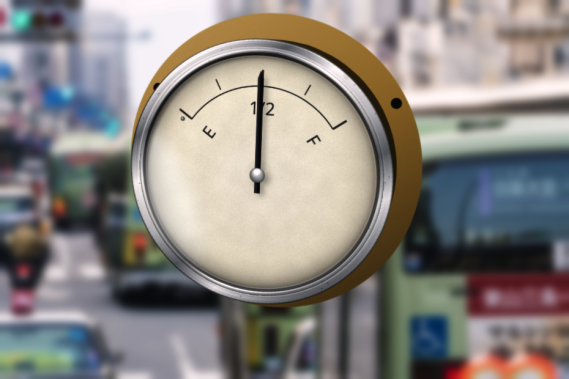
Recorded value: **0.5**
